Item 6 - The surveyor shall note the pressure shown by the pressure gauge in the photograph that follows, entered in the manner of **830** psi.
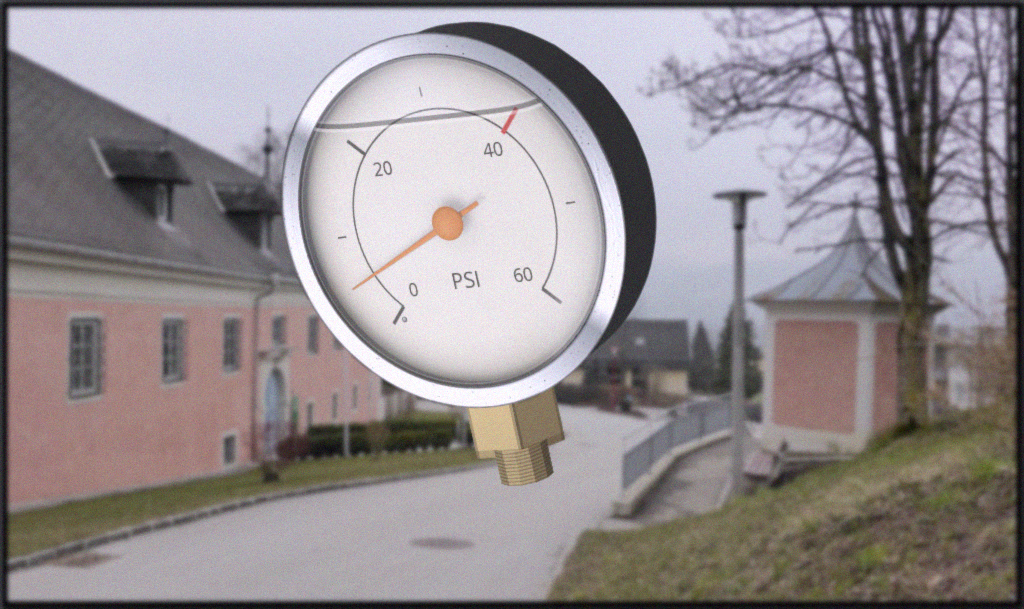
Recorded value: **5** psi
